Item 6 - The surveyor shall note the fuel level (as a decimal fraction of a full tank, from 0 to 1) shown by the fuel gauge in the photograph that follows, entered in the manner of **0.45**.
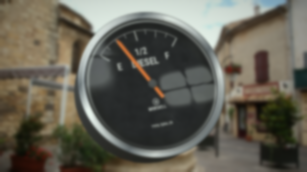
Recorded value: **0.25**
